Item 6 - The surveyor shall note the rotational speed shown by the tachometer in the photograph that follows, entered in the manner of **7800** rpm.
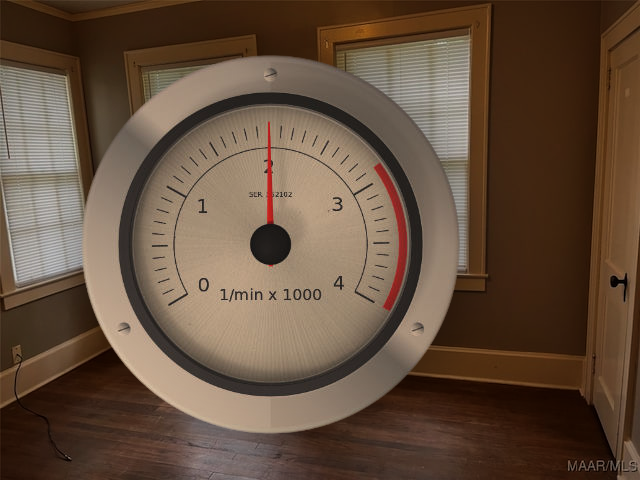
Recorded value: **2000** rpm
